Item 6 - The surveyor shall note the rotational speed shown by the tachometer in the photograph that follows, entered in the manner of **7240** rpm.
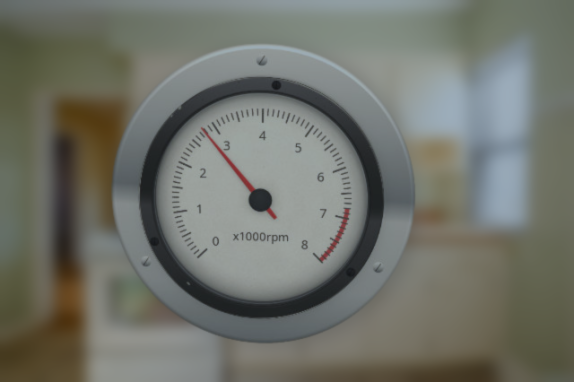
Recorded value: **2800** rpm
